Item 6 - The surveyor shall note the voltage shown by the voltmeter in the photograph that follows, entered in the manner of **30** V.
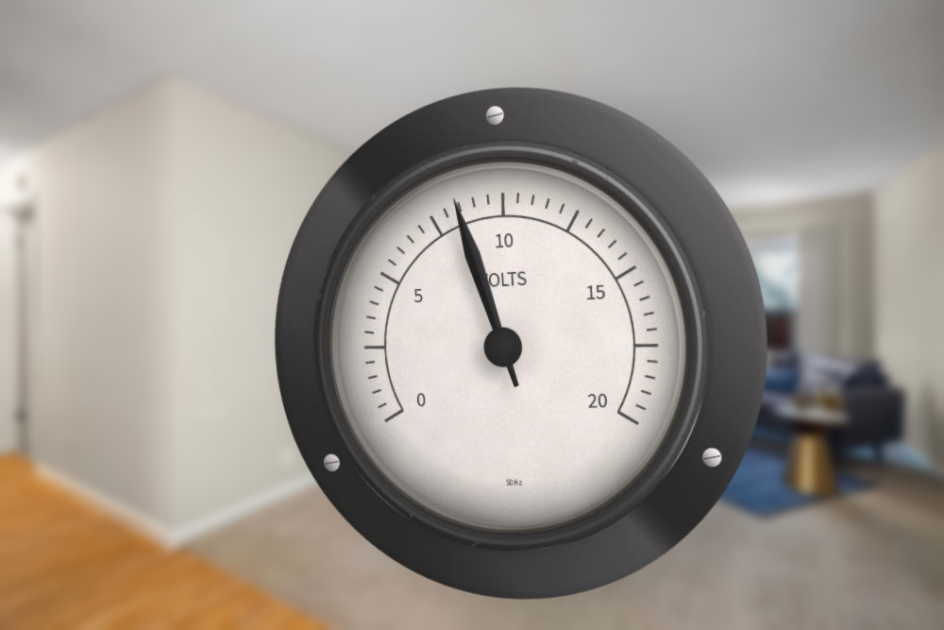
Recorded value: **8.5** V
